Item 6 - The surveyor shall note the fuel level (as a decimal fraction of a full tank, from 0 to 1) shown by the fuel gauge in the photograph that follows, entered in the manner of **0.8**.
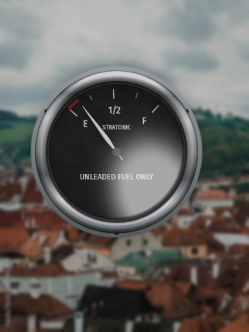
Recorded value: **0.125**
